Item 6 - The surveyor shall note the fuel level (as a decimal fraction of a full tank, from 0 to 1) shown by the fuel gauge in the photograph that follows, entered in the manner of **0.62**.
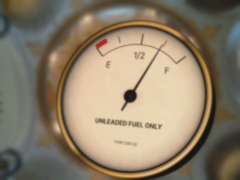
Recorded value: **0.75**
